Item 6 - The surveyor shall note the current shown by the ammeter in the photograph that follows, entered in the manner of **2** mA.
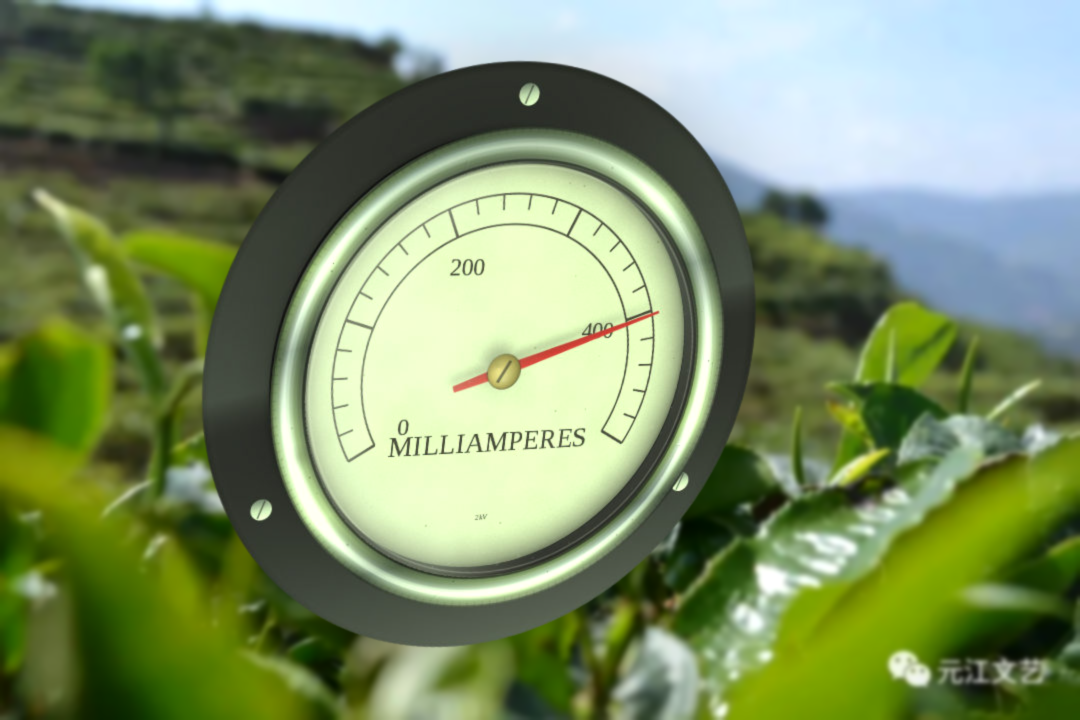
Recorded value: **400** mA
